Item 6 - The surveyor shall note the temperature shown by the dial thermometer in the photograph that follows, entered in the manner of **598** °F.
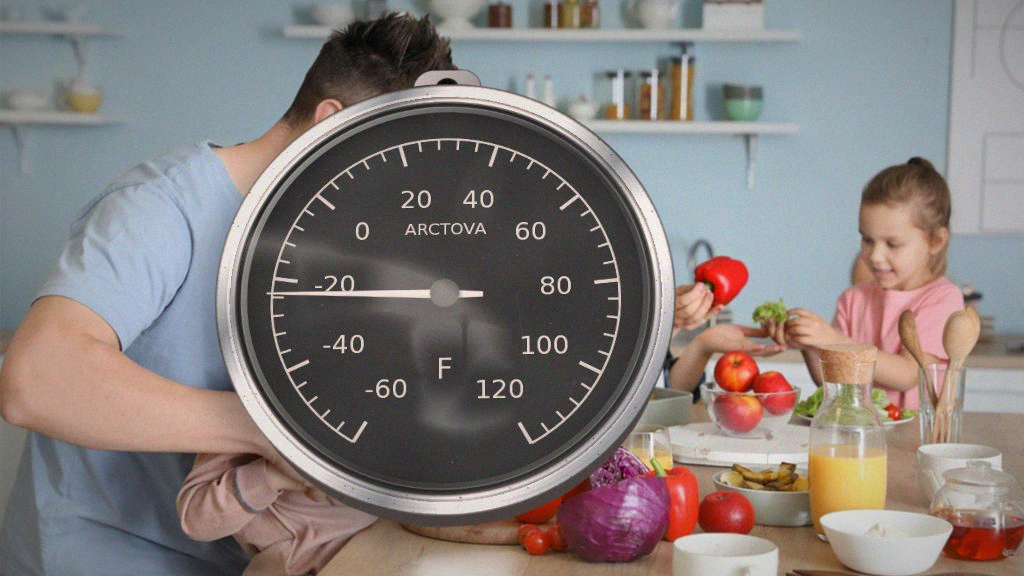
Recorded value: **-24** °F
